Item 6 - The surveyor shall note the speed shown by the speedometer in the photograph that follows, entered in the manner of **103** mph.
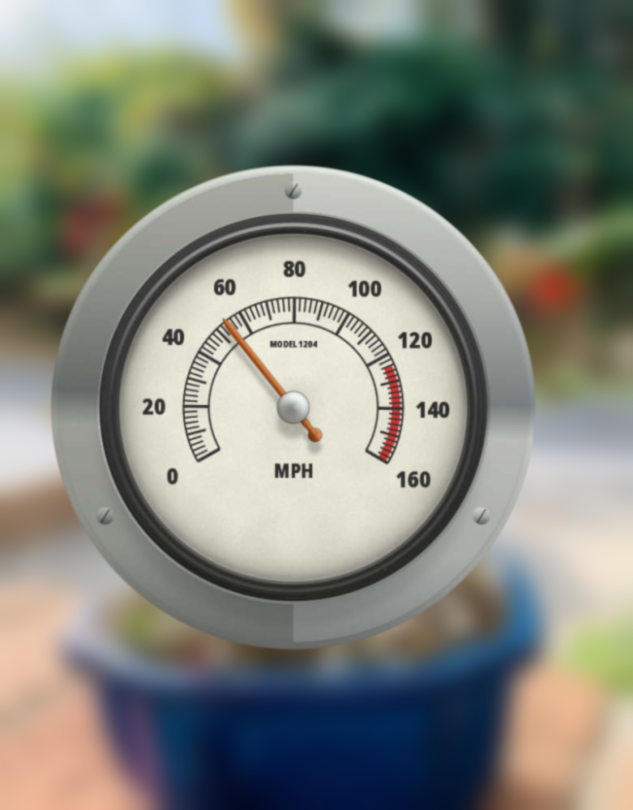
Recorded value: **54** mph
